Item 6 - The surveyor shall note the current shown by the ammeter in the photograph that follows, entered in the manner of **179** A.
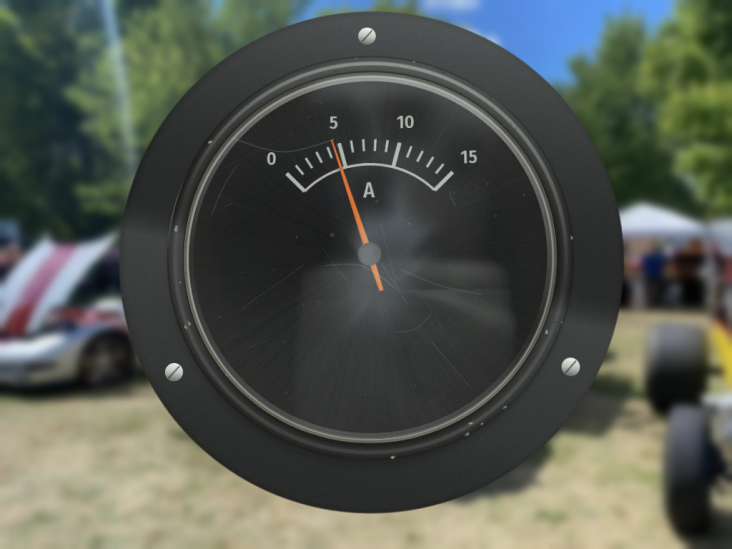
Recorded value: **4.5** A
